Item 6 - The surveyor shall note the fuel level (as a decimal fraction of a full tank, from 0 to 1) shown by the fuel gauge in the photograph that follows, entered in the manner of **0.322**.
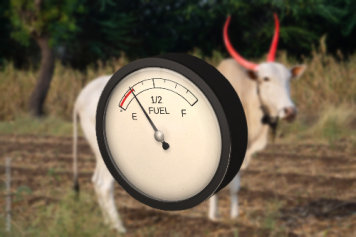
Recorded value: **0.25**
